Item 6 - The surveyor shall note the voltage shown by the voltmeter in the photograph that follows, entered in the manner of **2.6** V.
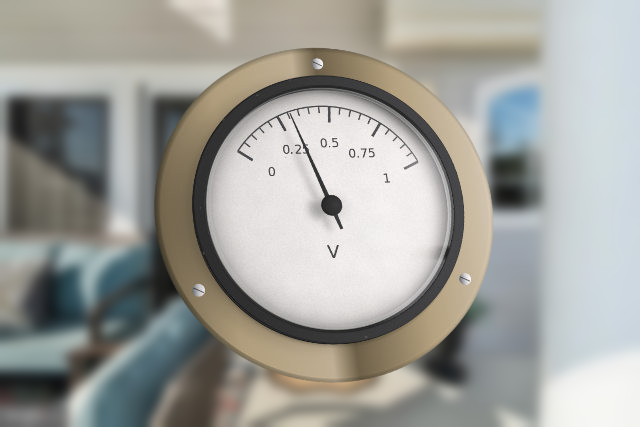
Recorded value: **0.3** V
